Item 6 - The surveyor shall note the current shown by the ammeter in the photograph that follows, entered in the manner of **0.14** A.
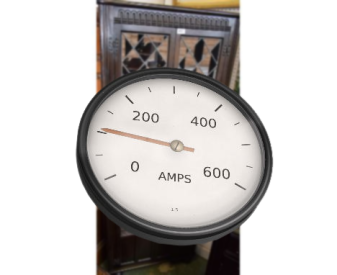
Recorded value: **100** A
